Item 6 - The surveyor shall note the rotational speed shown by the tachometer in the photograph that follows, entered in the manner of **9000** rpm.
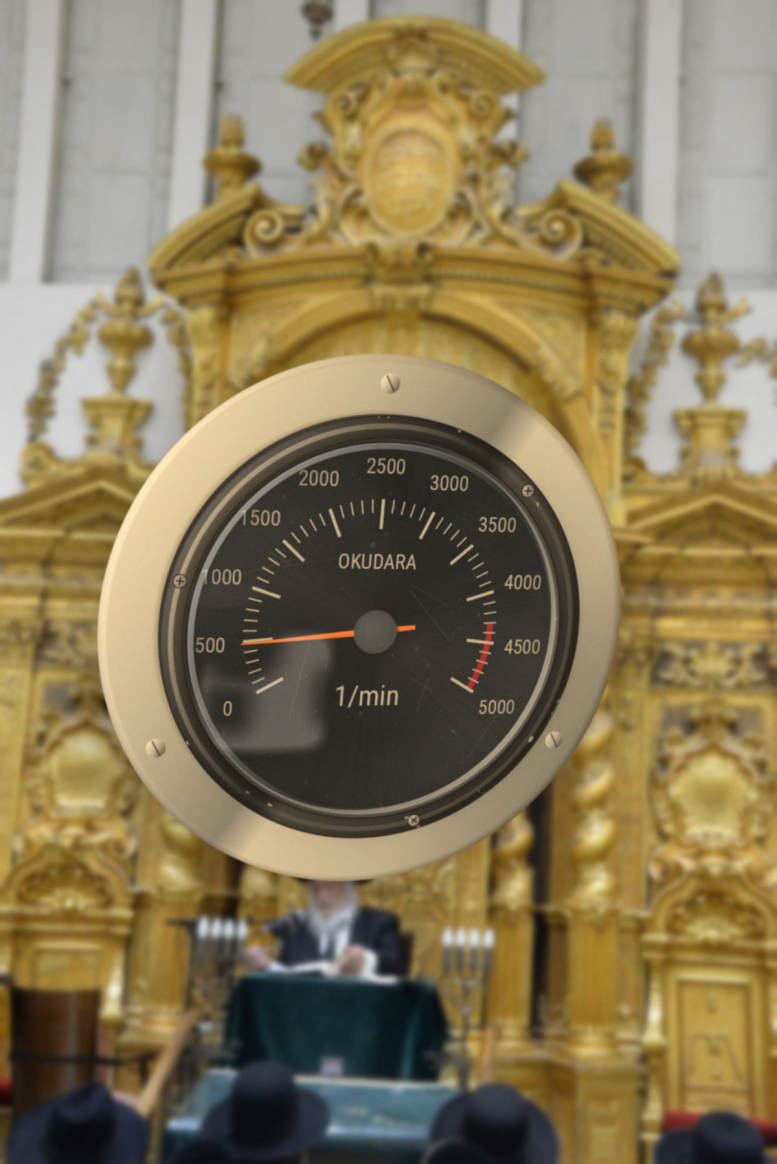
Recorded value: **500** rpm
